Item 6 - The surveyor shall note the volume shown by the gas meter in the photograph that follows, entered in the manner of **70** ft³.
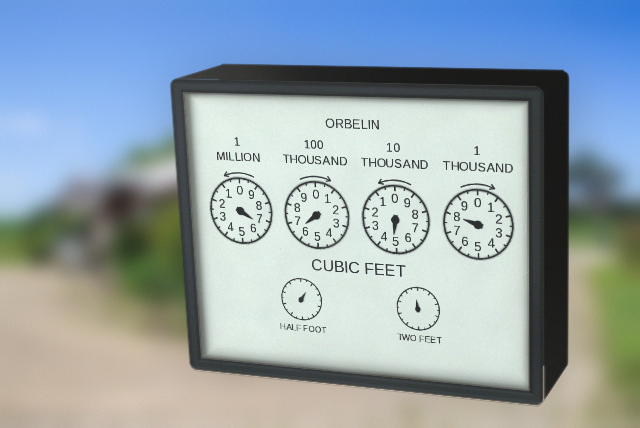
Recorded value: **664800** ft³
